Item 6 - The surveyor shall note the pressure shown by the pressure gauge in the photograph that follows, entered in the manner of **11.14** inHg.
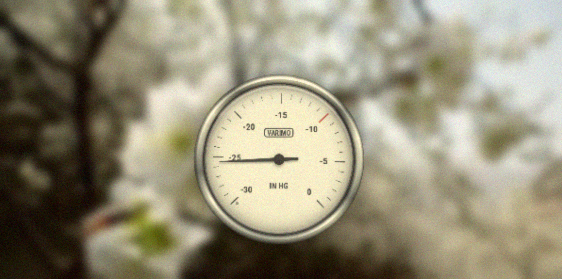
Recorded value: **-25.5** inHg
